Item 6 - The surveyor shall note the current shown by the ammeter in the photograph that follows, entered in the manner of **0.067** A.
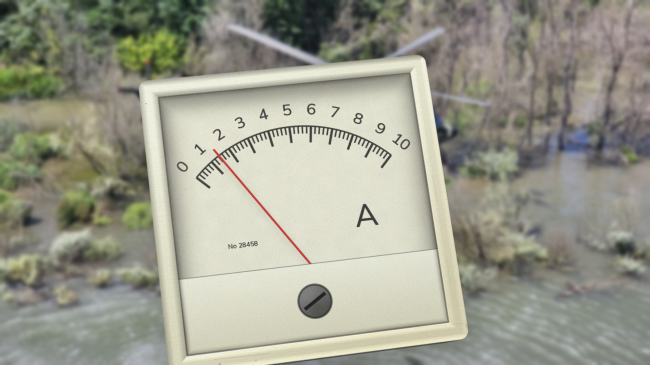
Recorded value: **1.4** A
